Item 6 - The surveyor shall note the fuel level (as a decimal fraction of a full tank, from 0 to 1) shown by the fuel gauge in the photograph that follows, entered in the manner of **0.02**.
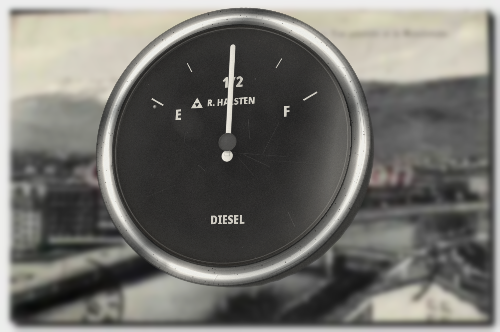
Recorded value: **0.5**
